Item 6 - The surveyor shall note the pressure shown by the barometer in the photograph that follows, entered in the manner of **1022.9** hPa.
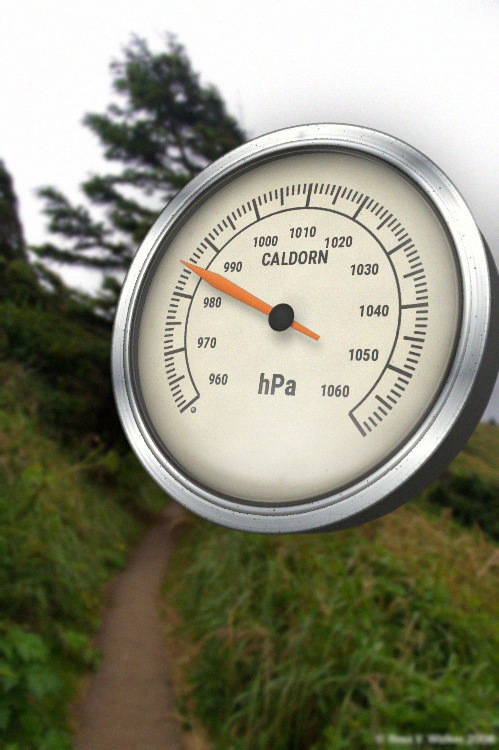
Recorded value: **985** hPa
